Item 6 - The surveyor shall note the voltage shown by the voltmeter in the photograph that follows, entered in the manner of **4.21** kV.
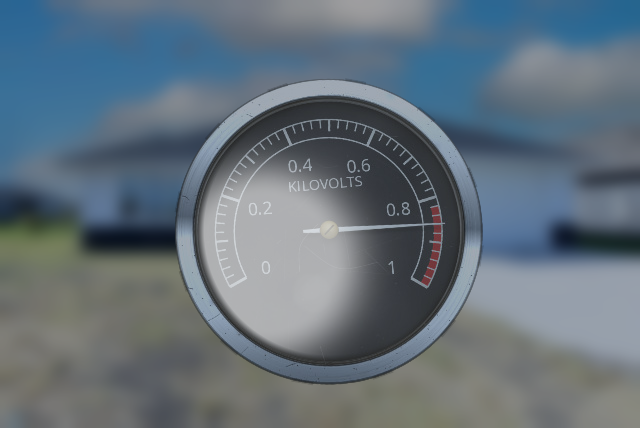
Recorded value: **0.86** kV
